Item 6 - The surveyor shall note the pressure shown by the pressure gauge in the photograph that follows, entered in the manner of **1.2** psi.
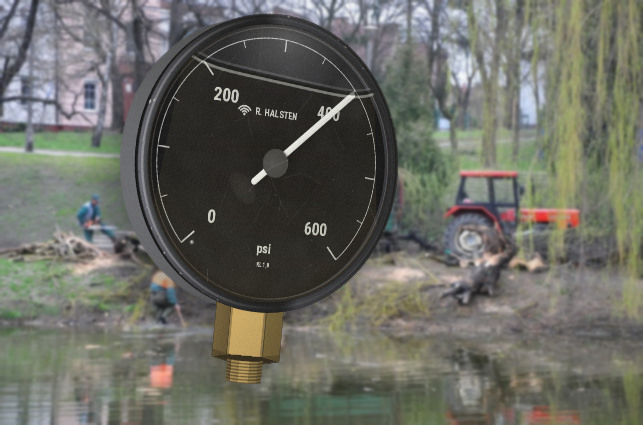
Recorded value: **400** psi
